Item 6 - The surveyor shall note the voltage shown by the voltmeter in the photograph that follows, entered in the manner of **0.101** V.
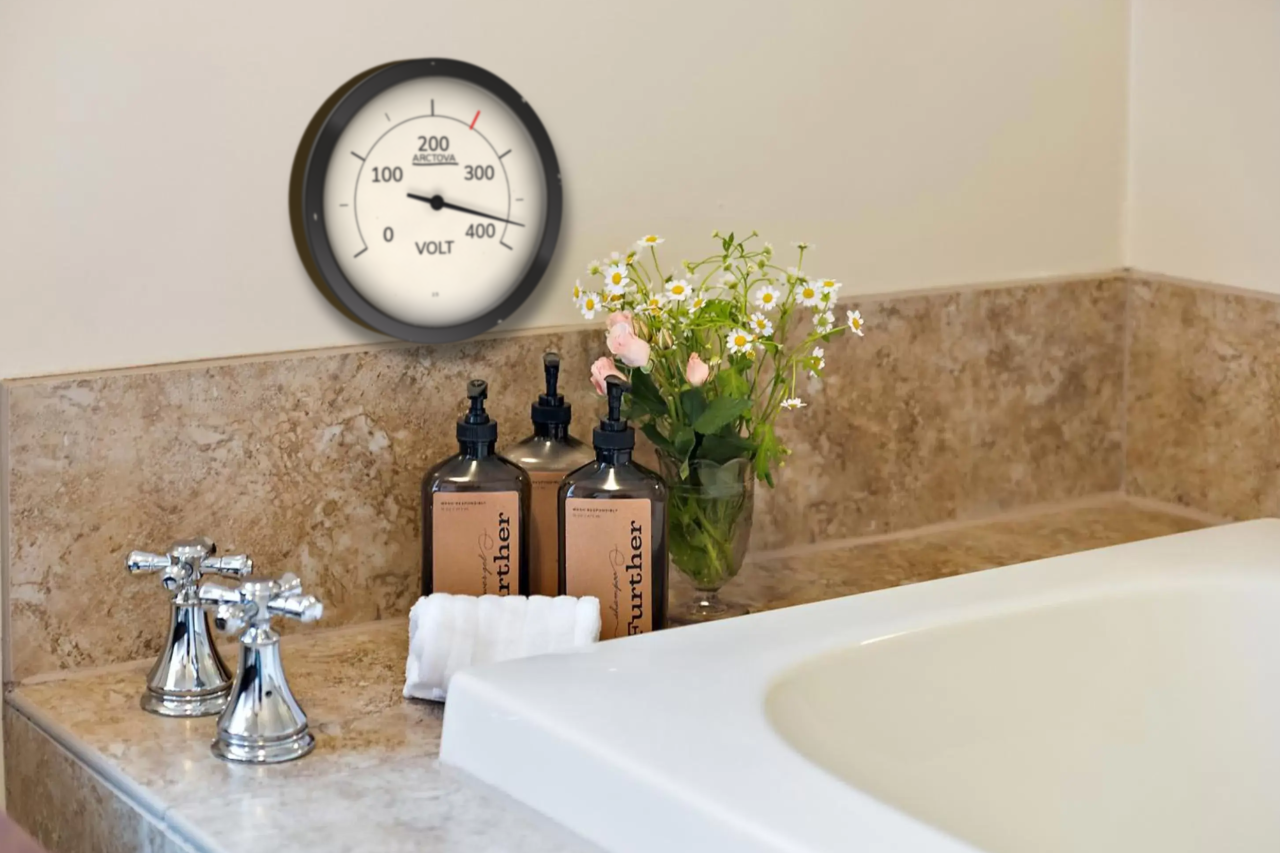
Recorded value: **375** V
